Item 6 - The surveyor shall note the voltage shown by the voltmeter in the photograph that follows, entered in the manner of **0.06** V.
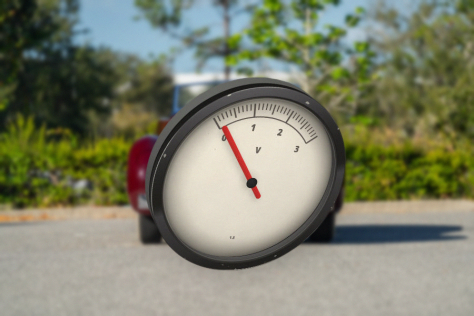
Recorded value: **0.1** V
